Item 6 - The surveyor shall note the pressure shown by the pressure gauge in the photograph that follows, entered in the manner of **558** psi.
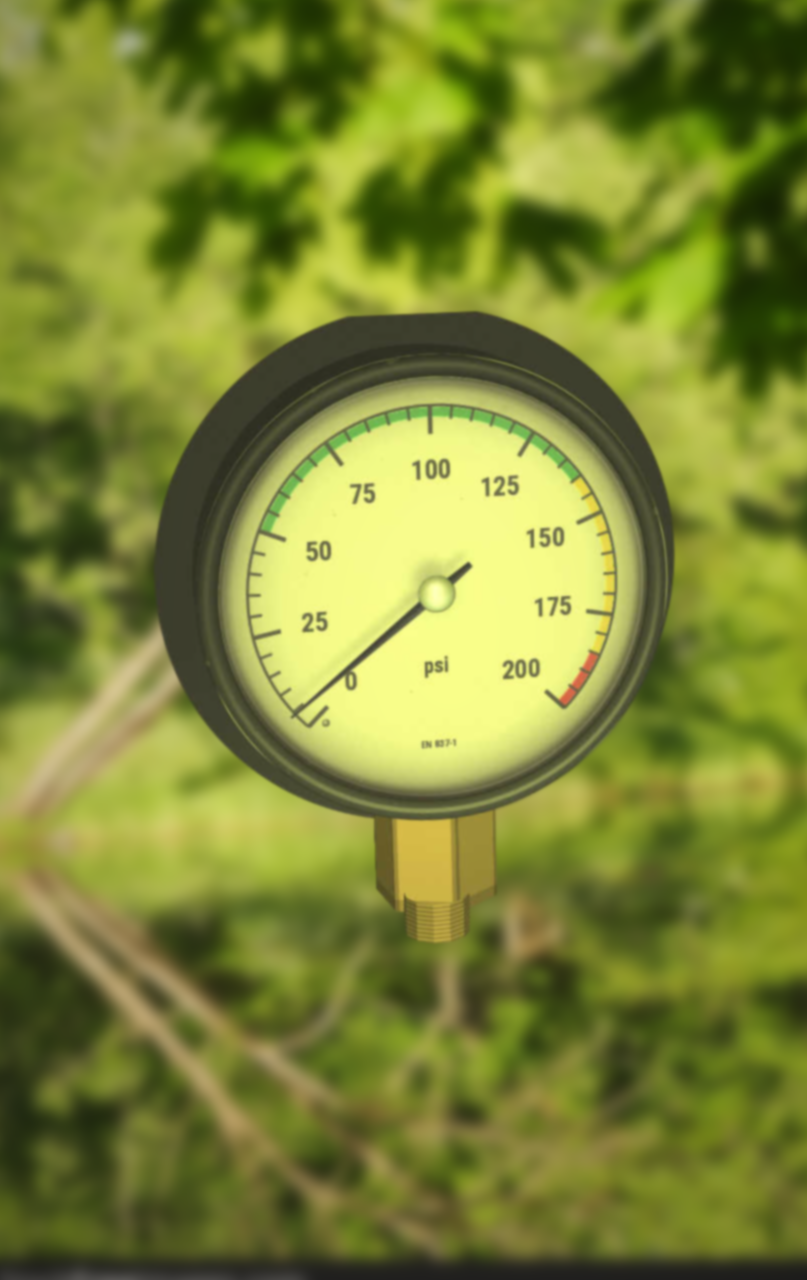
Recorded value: **5** psi
